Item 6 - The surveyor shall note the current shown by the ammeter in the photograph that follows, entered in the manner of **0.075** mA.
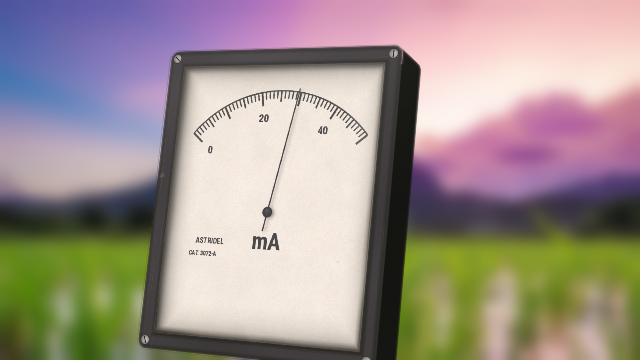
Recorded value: **30** mA
